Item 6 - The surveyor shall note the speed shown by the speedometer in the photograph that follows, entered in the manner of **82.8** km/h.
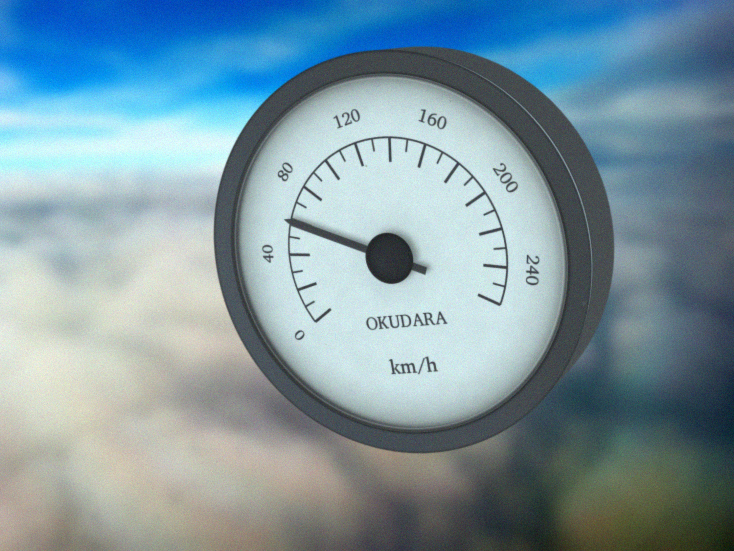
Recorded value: **60** km/h
